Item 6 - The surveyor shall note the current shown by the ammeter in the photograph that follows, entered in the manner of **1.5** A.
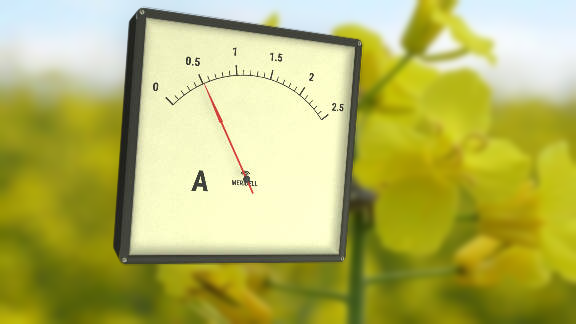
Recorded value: **0.5** A
